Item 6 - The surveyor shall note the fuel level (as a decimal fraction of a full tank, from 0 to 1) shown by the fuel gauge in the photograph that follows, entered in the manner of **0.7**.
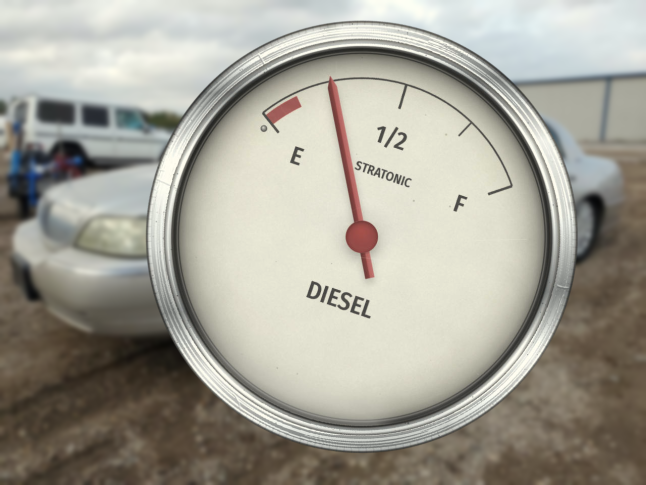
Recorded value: **0.25**
